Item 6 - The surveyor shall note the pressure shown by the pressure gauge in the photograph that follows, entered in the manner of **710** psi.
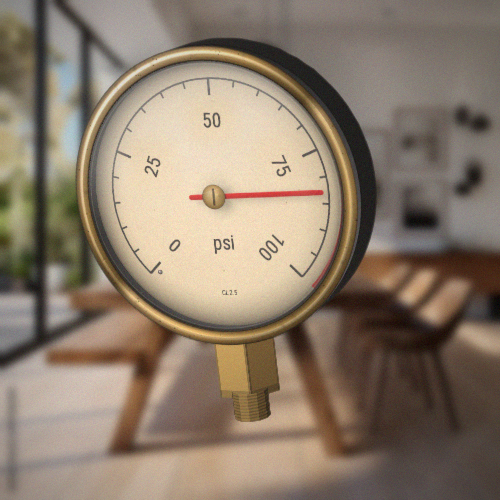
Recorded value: **82.5** psi
